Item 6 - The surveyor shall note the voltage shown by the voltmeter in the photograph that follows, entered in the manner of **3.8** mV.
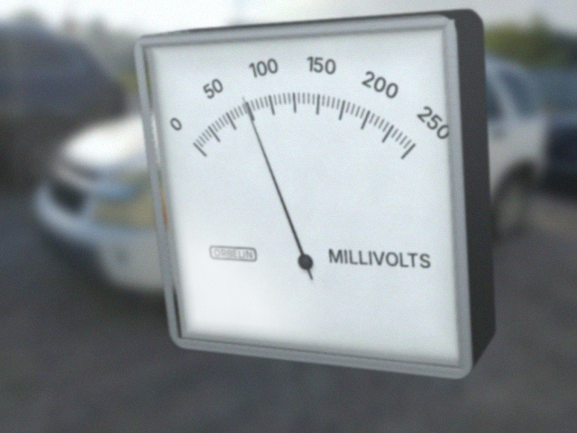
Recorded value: **75** mV
